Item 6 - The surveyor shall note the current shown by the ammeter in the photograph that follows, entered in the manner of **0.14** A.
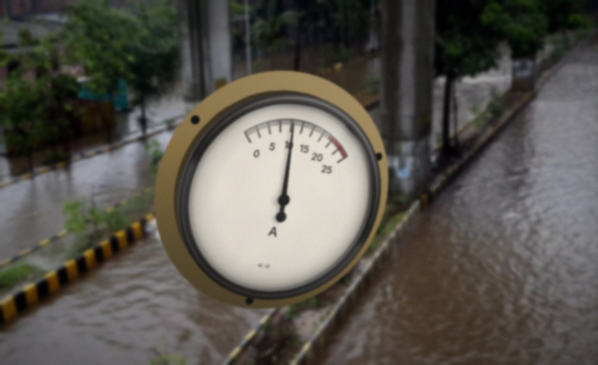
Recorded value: **10** A
